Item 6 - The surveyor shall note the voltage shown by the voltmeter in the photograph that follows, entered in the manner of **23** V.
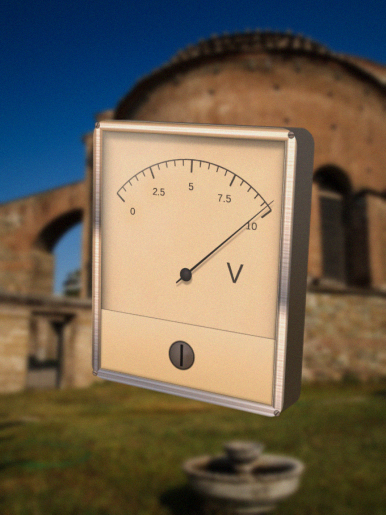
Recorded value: **9.75** V
